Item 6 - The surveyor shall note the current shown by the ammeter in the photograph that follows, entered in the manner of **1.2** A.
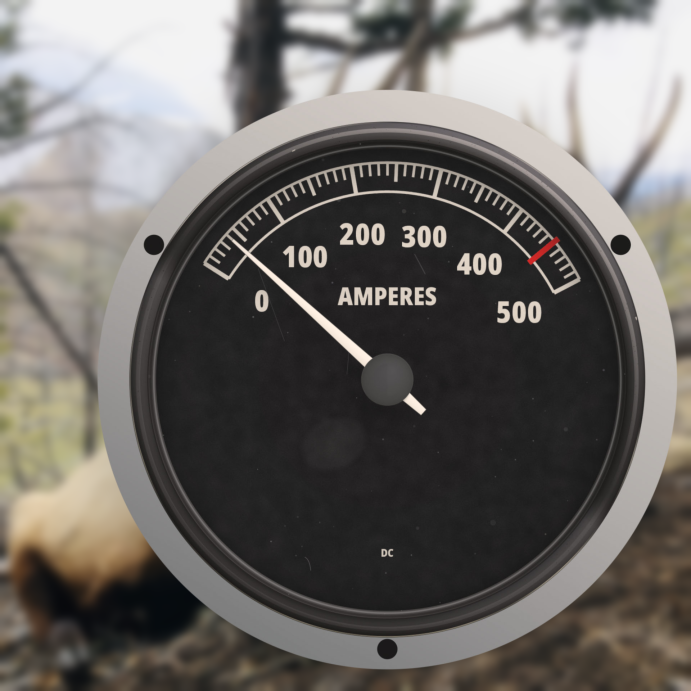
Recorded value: **40** A
